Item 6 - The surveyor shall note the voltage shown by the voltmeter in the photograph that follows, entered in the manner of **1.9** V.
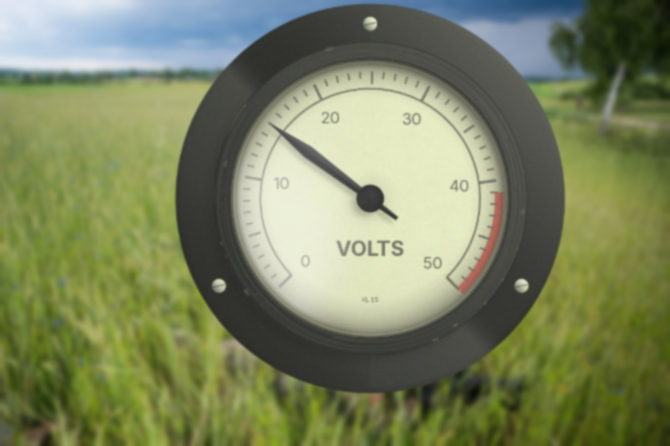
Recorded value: **15** V
